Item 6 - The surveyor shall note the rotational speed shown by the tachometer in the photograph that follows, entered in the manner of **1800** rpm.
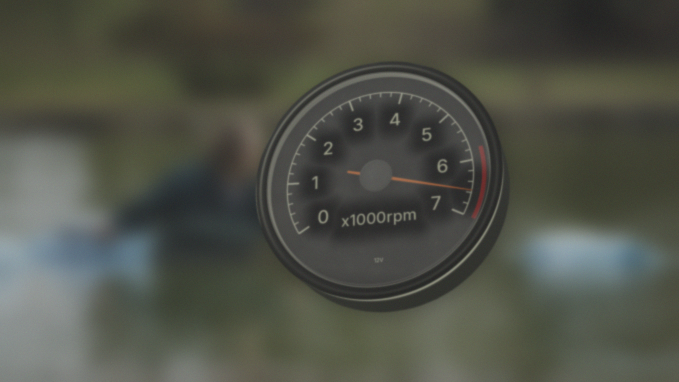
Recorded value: **6600** rpm
